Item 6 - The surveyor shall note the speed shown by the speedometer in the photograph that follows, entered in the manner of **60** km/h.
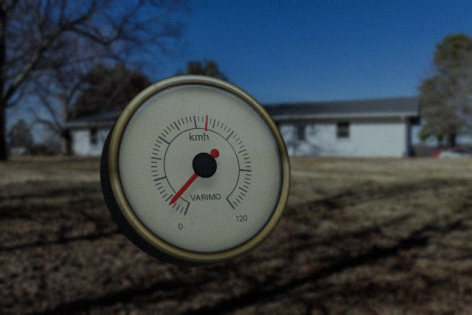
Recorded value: **8** km/h
